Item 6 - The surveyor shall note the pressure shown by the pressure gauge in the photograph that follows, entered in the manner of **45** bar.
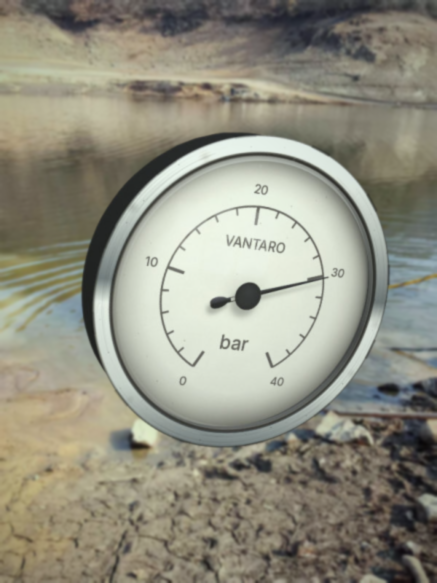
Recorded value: **30** bar
